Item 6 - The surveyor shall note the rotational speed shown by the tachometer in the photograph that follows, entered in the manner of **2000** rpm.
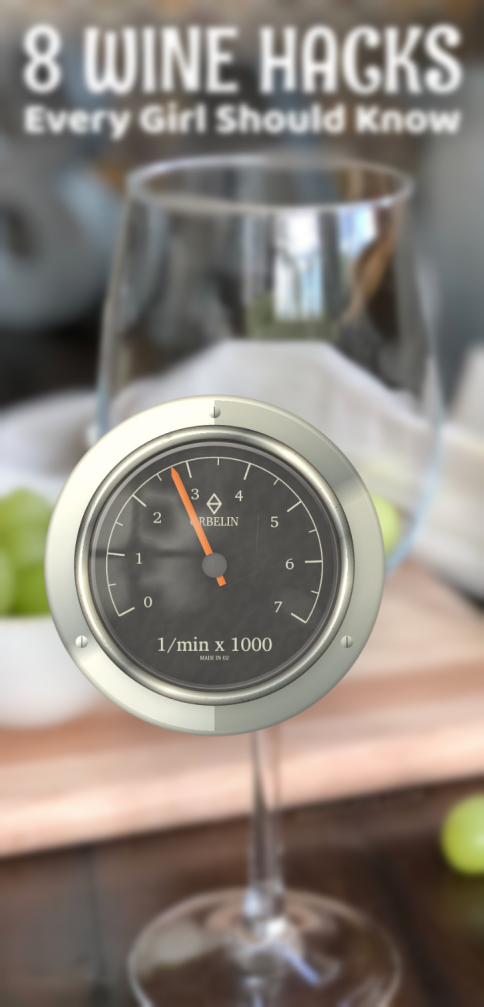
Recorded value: **2750** rpm
